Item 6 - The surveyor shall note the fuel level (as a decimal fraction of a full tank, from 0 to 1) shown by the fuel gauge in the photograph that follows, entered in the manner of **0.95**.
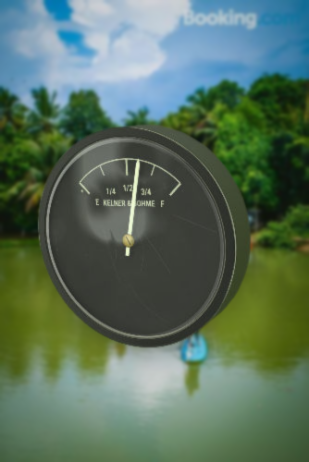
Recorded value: **0.625**
